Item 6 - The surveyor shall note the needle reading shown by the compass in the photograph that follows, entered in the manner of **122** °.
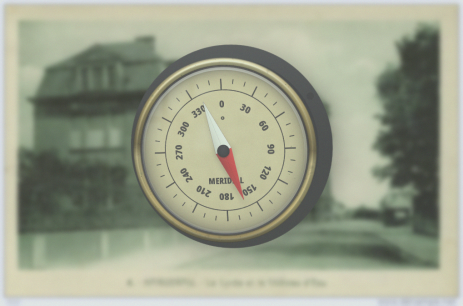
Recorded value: **160** °
